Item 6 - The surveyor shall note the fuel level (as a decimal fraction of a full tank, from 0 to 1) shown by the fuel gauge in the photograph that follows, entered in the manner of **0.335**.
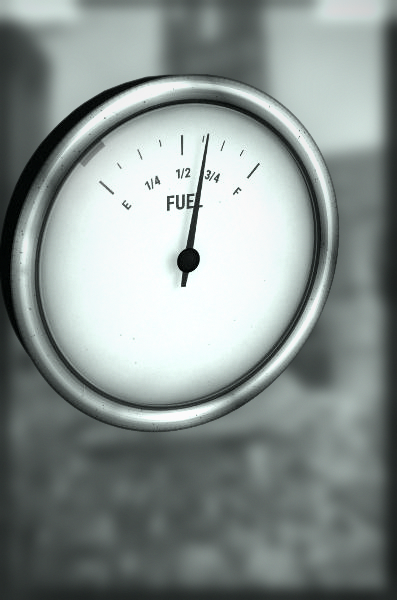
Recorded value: **0.625**
